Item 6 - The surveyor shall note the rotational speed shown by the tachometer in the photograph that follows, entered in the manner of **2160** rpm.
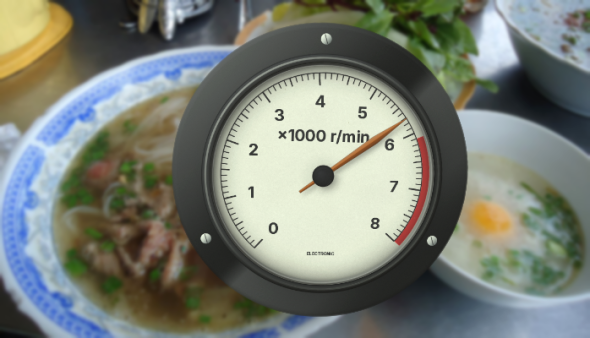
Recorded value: **5700** rpm
